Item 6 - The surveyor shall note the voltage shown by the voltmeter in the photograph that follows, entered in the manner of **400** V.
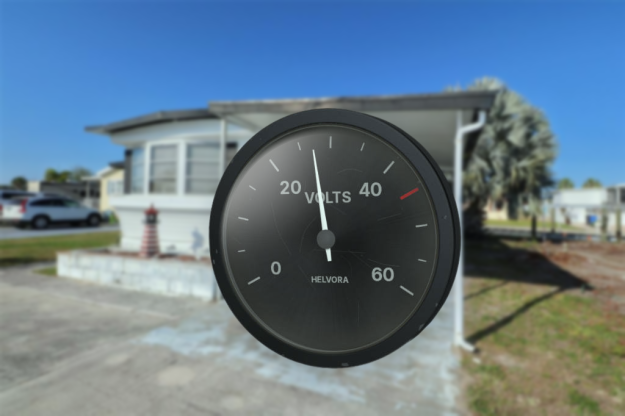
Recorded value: **27.5** V
